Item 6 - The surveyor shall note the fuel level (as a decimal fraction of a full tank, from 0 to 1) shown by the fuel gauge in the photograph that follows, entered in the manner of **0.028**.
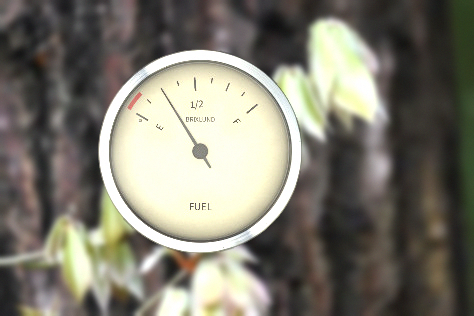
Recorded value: **0.25**
